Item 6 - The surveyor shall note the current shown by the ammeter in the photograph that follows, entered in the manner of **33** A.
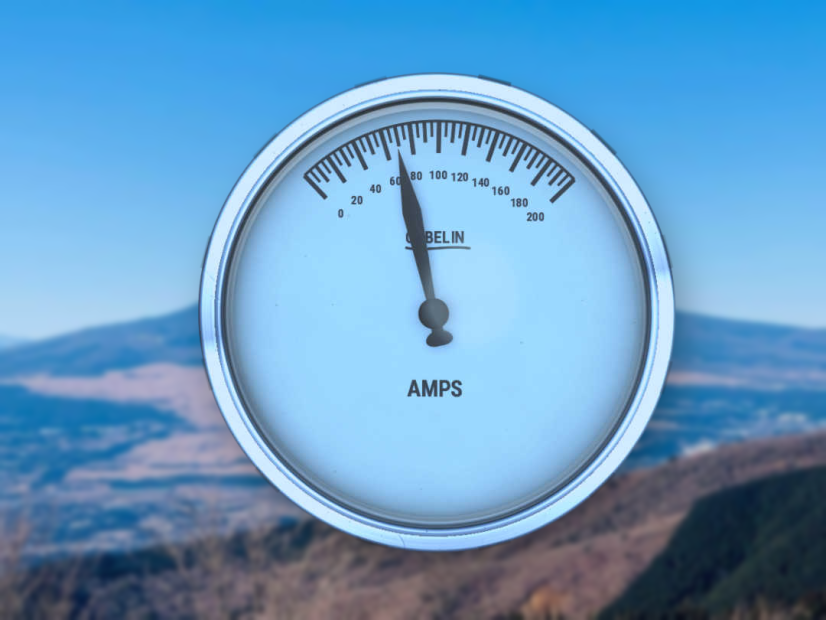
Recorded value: **70** A
